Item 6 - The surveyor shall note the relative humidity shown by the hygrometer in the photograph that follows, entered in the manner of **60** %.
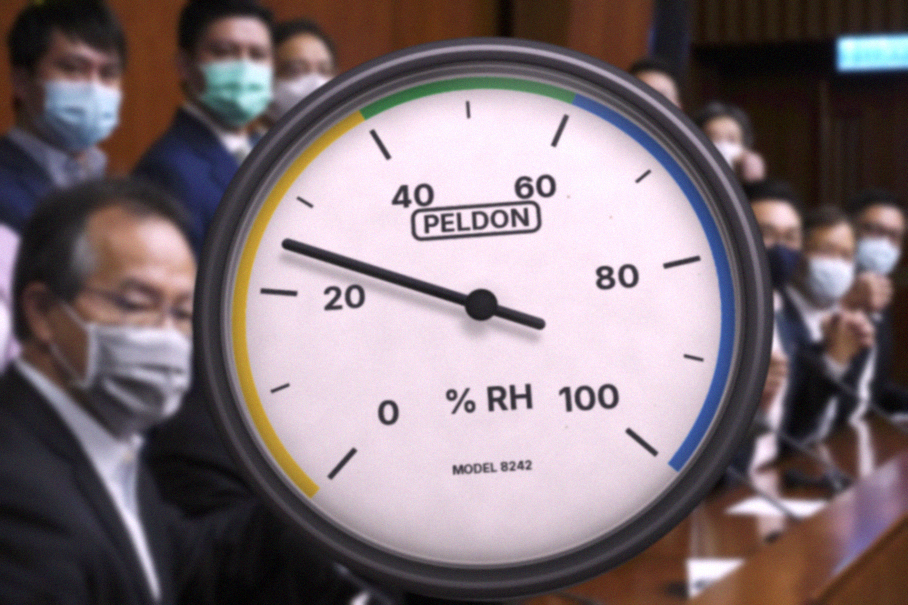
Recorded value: **25** %
